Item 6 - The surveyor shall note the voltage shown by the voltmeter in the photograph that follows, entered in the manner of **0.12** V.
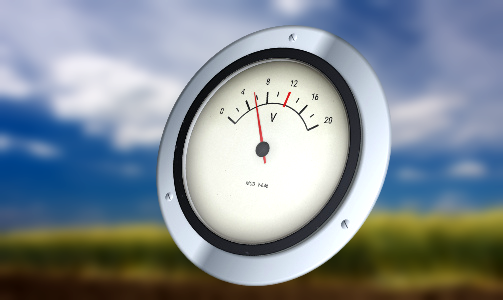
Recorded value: **6** V
